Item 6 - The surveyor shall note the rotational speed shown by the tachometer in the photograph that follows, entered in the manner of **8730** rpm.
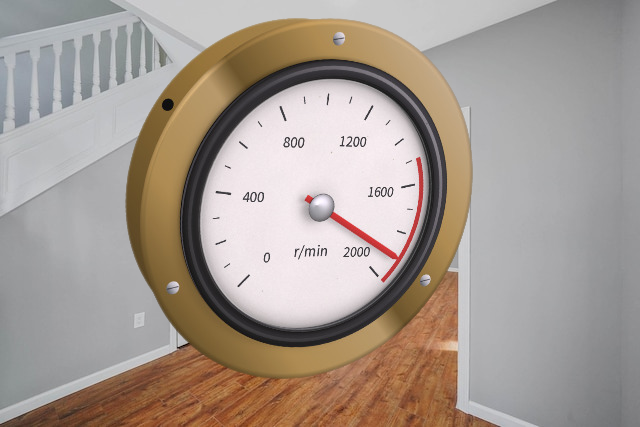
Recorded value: **1900** rpm
